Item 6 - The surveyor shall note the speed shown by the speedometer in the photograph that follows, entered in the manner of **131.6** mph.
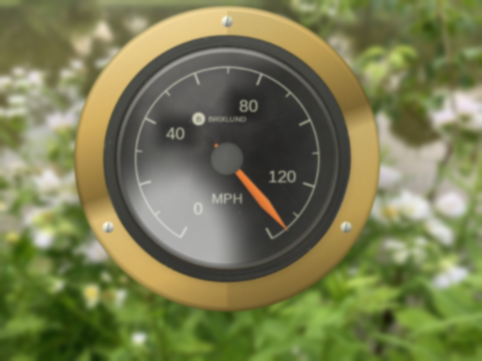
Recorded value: **135** mph
